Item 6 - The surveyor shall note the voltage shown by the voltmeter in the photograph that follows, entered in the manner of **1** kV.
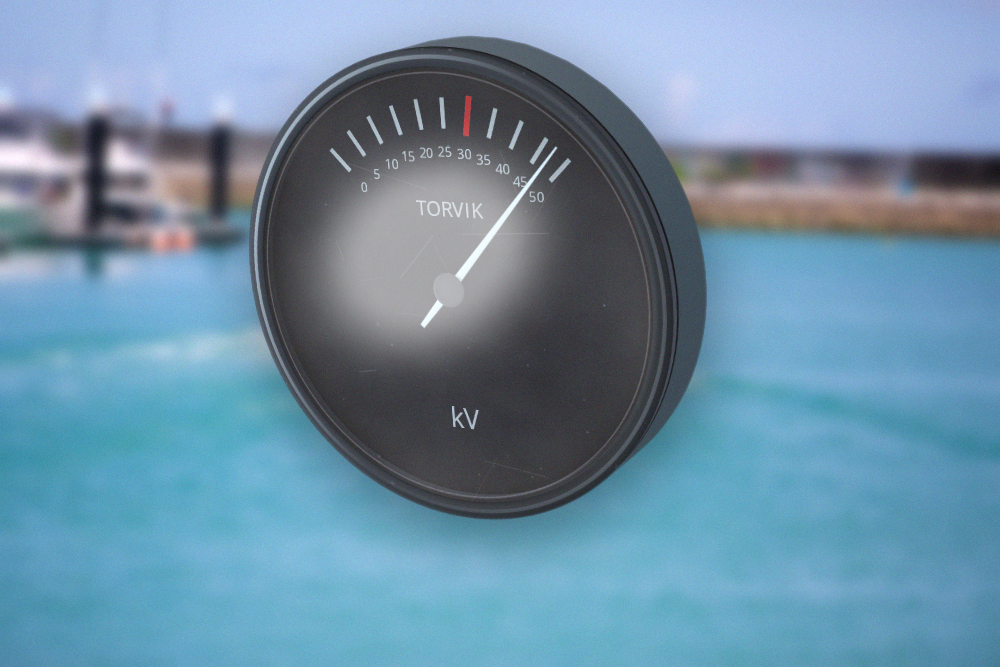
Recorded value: **47.5** kV
